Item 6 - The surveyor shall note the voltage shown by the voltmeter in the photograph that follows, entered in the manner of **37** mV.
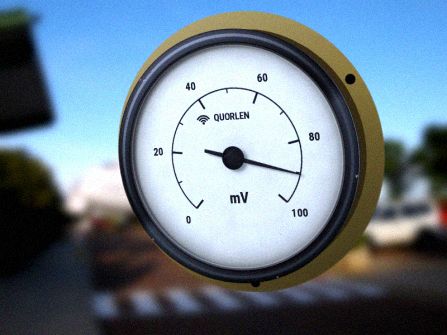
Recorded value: **90** mV
